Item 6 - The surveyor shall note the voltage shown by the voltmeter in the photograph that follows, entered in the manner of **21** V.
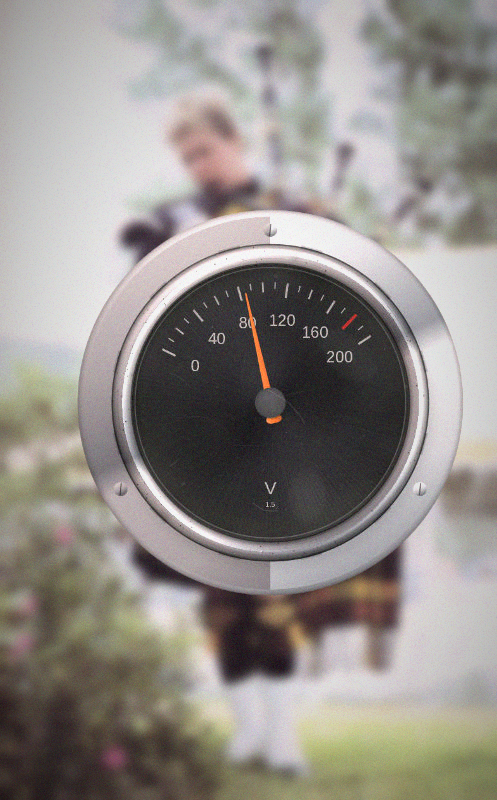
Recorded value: **85** V
